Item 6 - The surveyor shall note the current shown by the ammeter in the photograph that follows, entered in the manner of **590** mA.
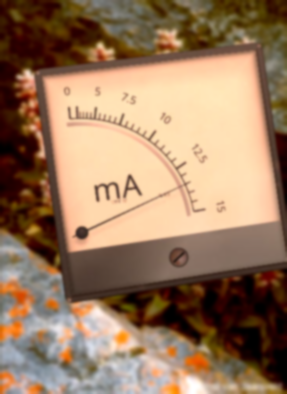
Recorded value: **13.5** mA
